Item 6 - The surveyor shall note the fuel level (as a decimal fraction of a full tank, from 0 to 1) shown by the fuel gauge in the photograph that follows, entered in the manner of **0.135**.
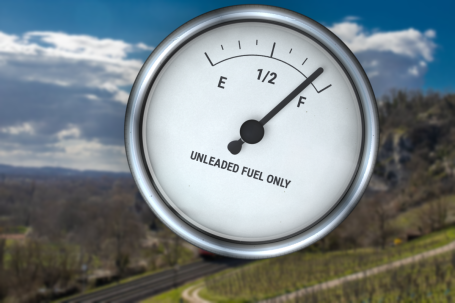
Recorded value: **0.875**
